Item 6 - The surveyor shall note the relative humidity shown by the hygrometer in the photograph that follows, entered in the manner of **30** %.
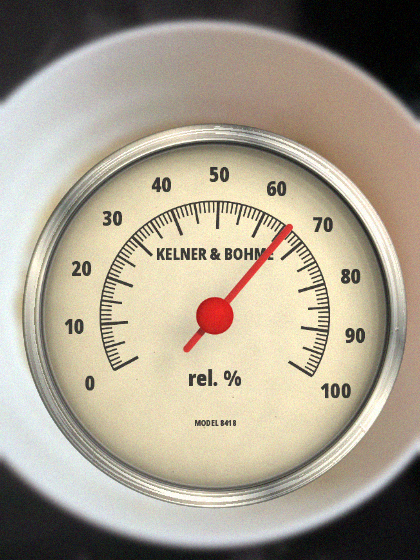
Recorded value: **66** %
